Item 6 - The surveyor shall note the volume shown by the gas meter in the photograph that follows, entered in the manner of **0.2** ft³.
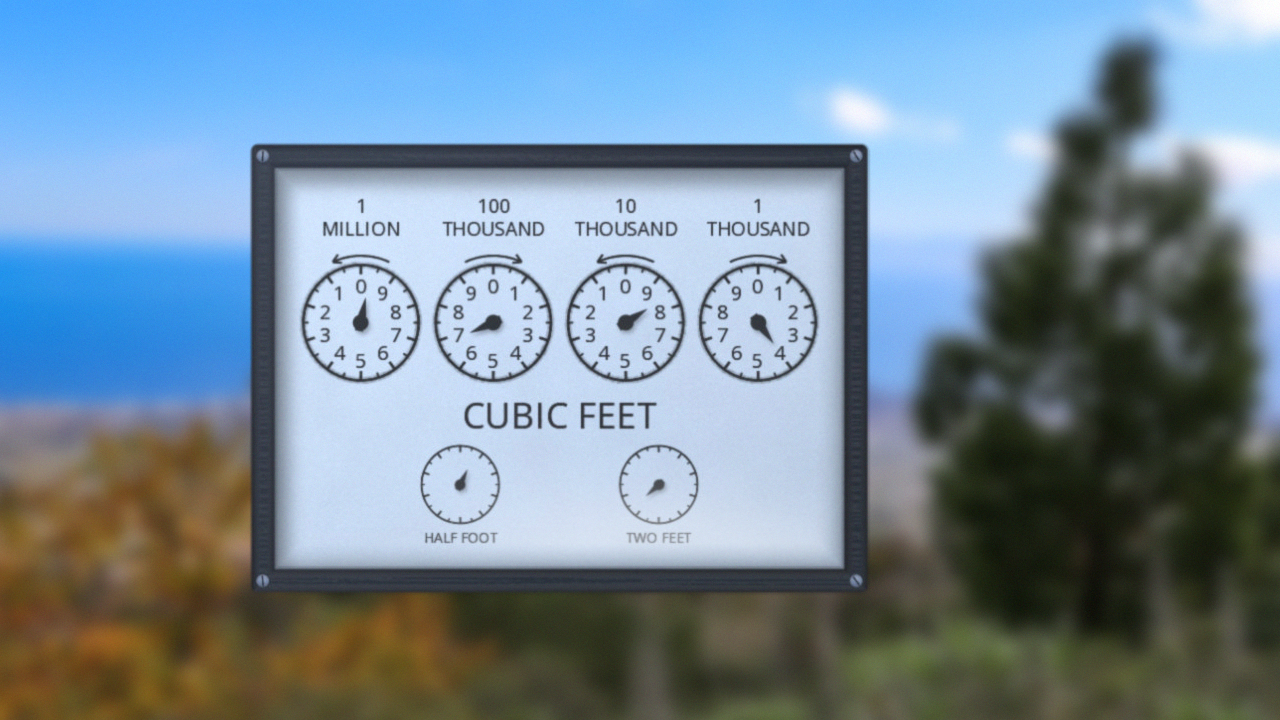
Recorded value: **968400** ft³
